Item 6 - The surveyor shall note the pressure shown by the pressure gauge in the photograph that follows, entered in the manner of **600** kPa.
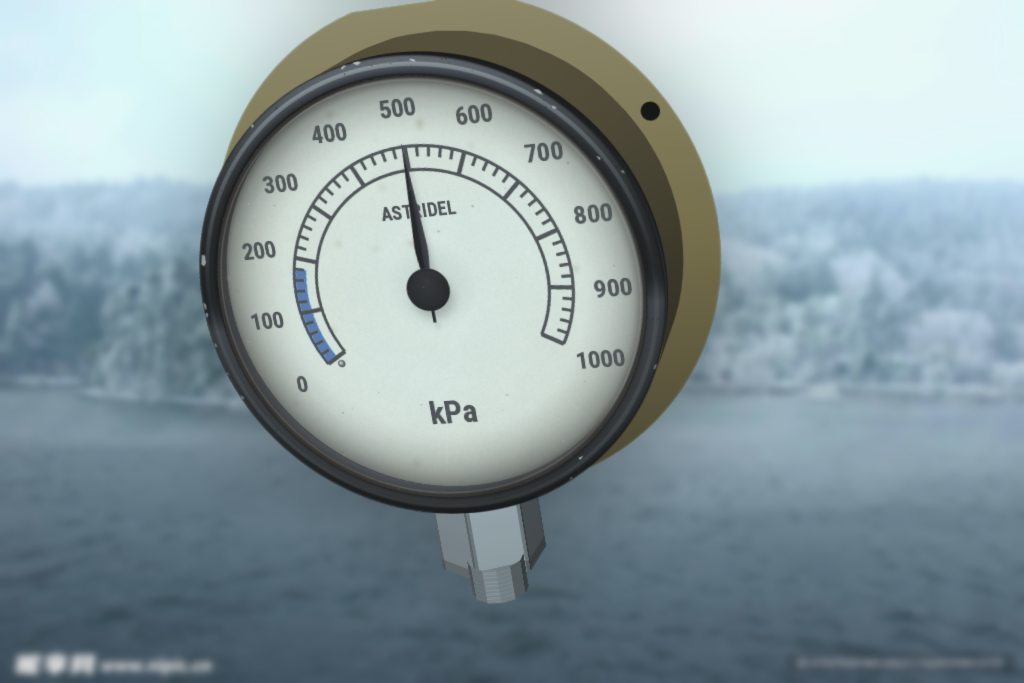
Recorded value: **500** kPa
